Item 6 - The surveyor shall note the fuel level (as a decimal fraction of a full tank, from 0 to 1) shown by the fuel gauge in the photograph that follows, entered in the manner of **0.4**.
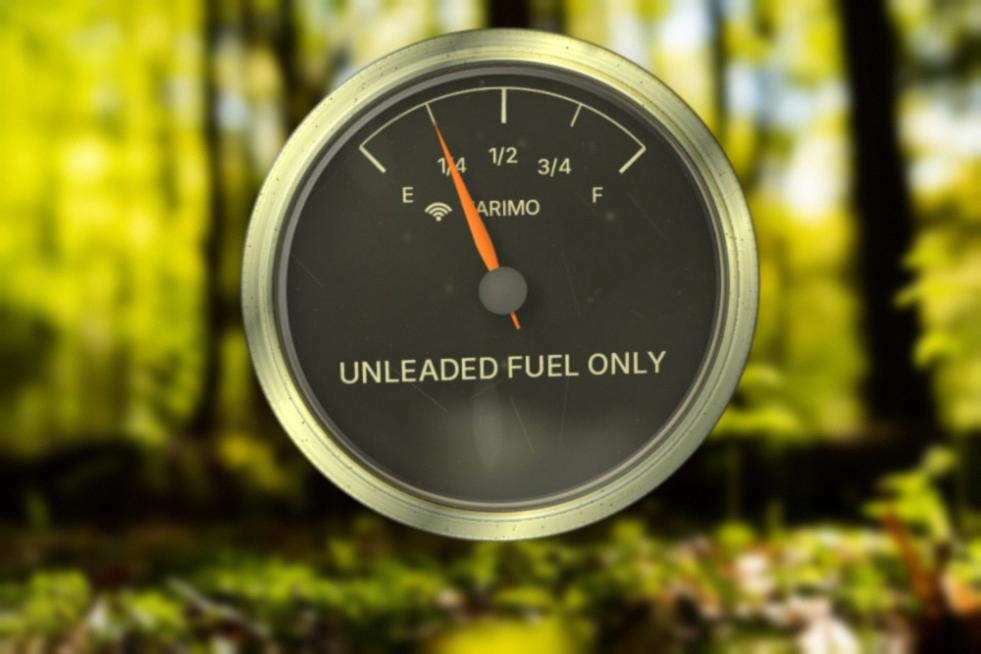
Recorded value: **0.25**
